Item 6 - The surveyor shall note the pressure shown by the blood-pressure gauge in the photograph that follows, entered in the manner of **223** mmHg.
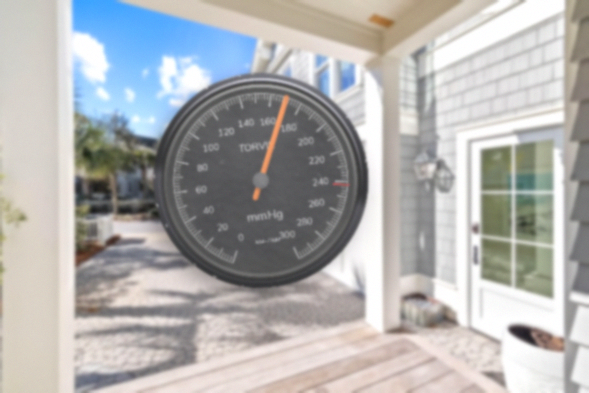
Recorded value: **170** mmHg
